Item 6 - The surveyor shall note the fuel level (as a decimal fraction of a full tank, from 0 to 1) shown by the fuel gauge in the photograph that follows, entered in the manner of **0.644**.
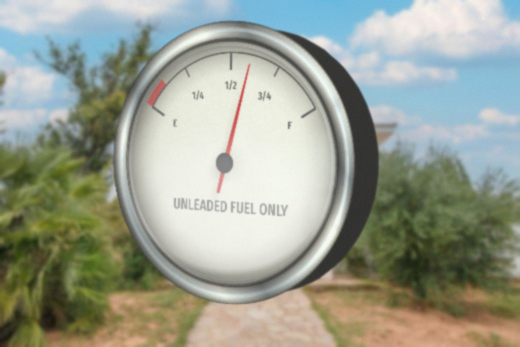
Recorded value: **0.625**
